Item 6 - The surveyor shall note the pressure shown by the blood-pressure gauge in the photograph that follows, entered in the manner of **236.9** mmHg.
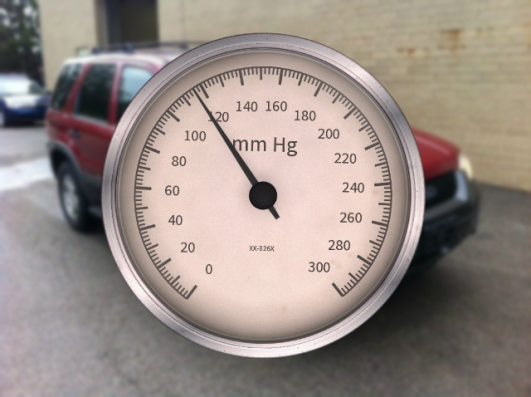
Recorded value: **116** mmHg
